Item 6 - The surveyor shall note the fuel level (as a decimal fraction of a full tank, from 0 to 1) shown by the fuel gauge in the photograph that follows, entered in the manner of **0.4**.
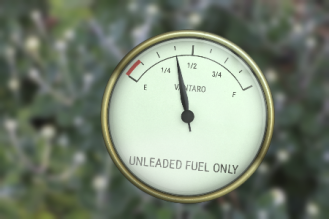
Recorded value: **0.375**
